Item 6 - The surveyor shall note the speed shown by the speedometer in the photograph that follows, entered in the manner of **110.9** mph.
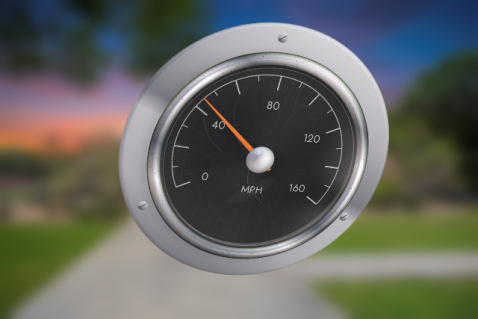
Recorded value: **45** mph
